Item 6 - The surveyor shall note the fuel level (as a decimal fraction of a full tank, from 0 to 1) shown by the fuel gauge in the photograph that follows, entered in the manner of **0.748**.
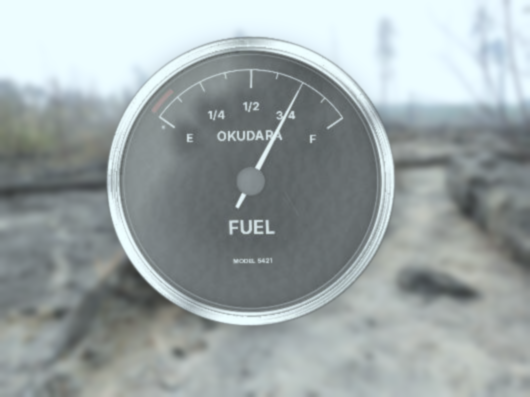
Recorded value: **0.75**
